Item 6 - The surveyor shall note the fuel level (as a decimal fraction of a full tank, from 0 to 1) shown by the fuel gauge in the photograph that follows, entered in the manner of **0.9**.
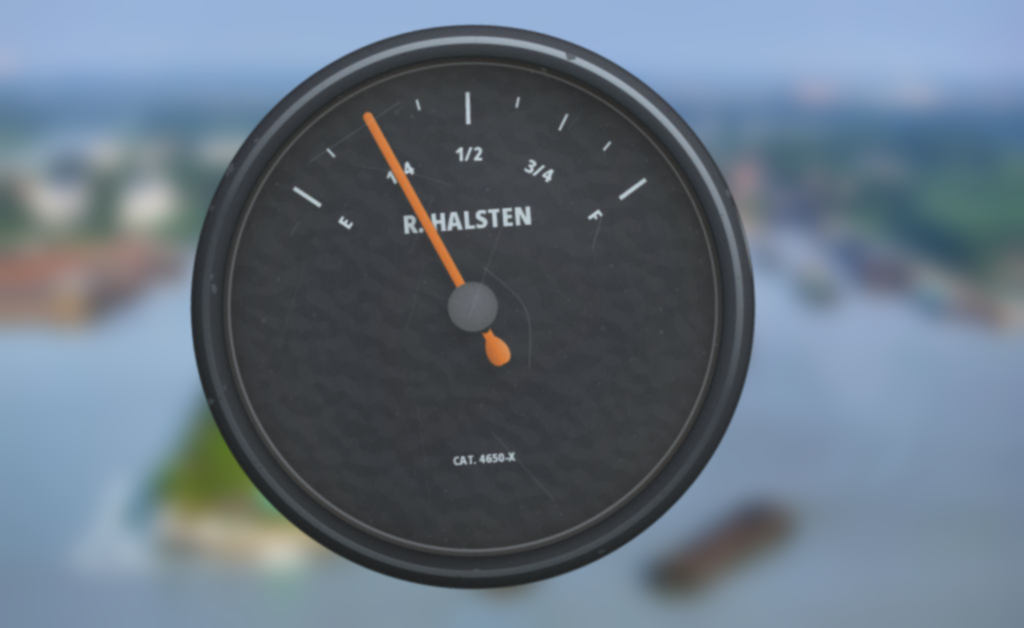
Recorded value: **0.25**
